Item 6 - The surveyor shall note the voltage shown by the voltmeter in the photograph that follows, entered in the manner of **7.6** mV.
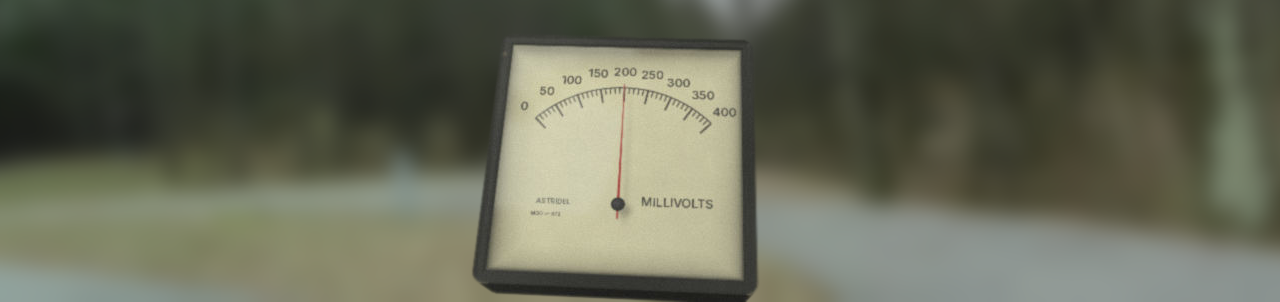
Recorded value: **200** mV
